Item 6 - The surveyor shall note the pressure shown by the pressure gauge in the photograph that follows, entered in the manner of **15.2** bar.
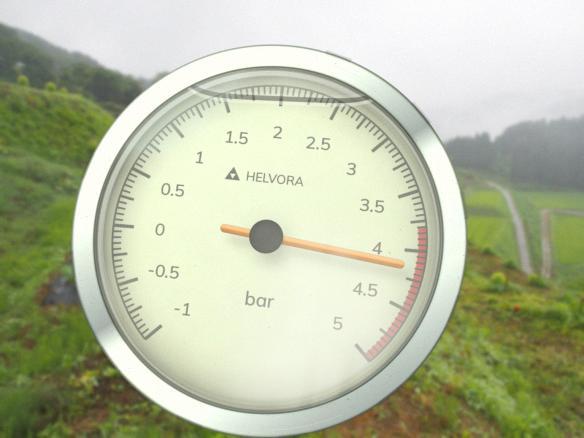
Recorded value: **4.15** bar
